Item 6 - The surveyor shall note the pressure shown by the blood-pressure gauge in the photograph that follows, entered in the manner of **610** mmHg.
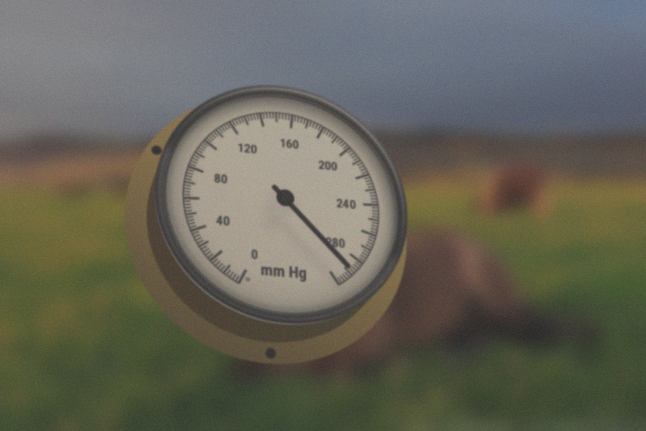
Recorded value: **290** mmHg
